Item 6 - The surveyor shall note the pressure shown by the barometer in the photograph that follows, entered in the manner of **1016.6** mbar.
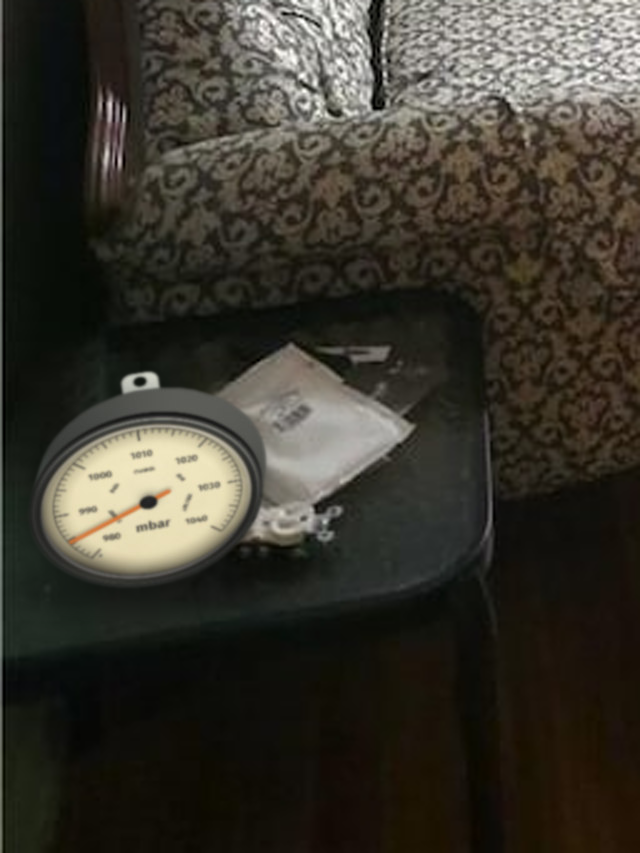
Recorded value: **985** mbar
